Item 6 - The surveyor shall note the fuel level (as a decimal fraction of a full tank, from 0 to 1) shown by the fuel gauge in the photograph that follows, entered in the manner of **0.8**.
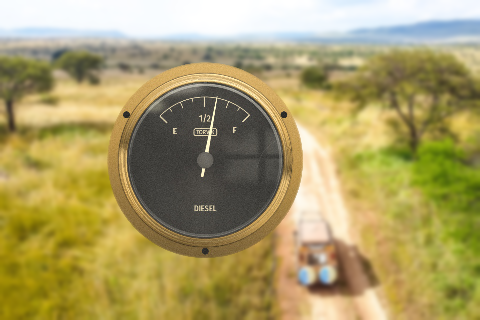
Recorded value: **0.625**
